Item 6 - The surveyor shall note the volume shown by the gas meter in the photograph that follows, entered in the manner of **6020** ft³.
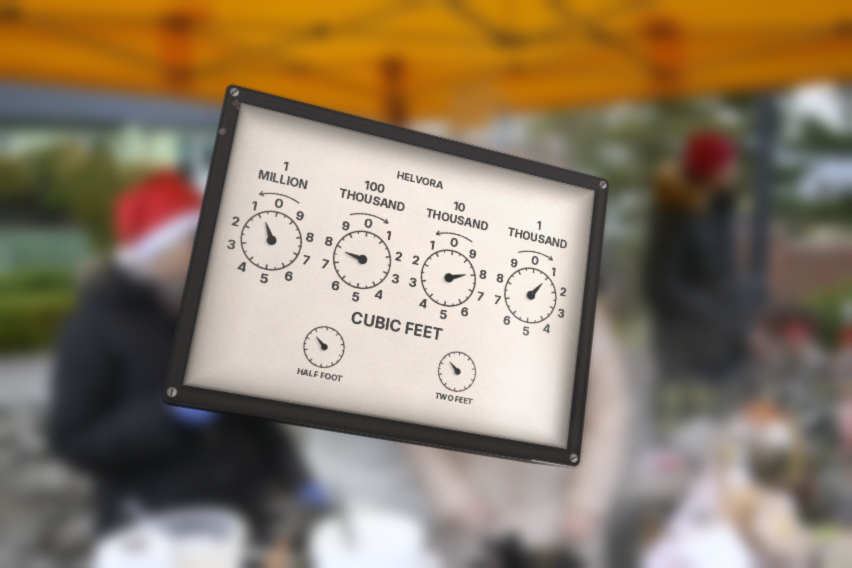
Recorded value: **78100** ft³
